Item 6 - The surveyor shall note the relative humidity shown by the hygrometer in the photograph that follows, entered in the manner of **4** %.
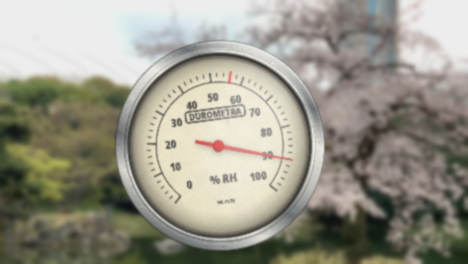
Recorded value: **90** %
